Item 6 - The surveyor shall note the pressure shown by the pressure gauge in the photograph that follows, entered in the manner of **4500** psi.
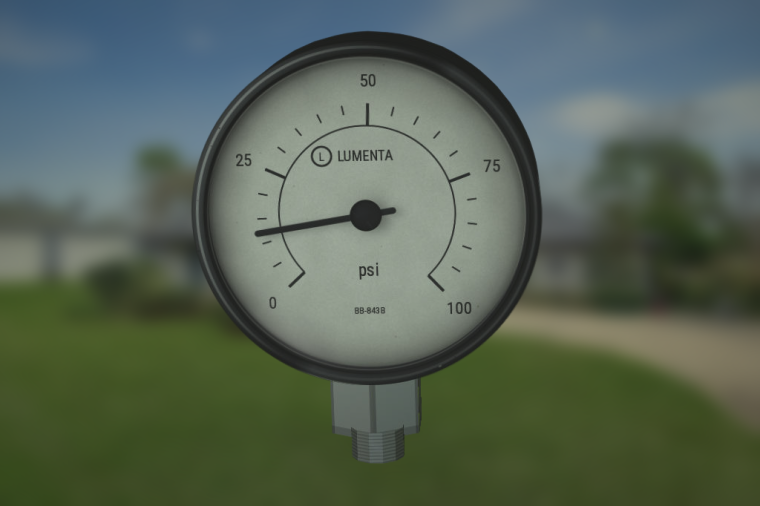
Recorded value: **12.5** psi
